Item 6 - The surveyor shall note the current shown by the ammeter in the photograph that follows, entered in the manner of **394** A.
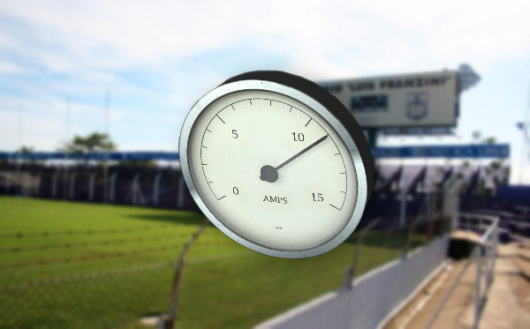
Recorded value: **11** A
